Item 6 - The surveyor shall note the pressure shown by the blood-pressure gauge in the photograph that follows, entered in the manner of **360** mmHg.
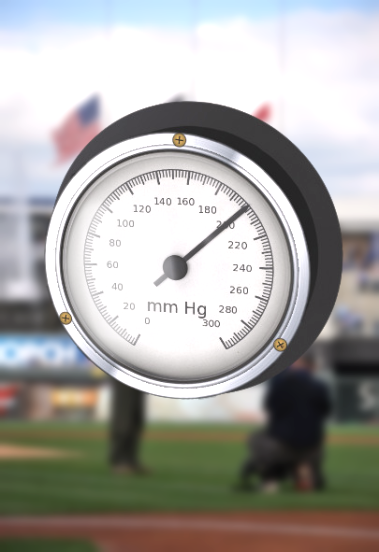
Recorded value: **200** mmHg
